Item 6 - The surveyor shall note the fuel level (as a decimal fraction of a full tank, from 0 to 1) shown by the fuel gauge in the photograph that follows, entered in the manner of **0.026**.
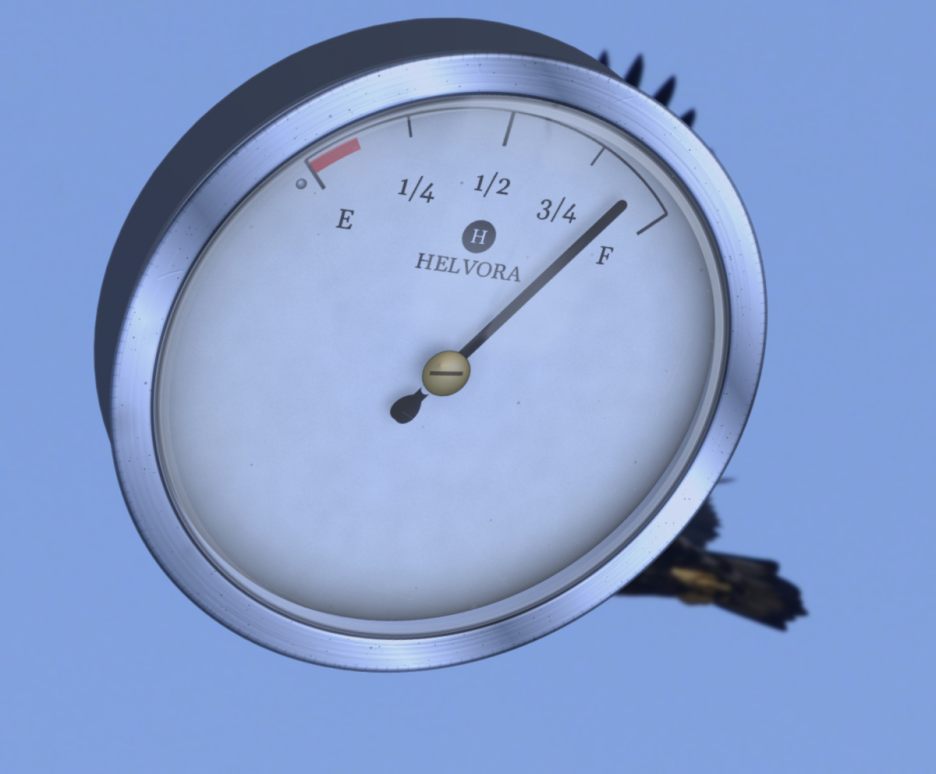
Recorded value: **0.875**
